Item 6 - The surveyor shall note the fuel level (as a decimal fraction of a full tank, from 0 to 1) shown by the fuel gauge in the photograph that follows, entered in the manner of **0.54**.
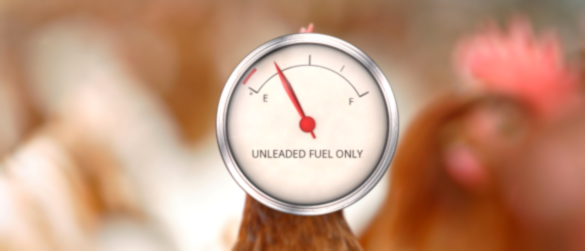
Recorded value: **0.25**
